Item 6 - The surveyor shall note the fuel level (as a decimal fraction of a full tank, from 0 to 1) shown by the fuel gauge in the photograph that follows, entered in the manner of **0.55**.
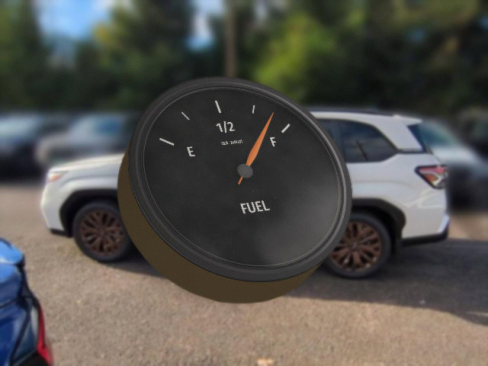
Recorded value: **0.875**
